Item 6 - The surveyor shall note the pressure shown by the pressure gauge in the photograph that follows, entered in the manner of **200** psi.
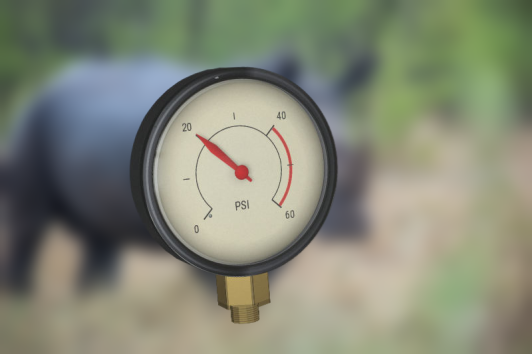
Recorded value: **20** psi
